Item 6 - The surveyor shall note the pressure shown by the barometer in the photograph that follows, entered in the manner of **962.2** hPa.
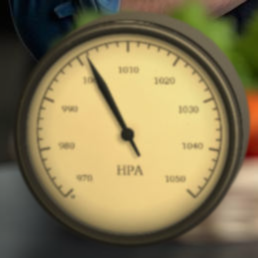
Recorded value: **1002** hPa
